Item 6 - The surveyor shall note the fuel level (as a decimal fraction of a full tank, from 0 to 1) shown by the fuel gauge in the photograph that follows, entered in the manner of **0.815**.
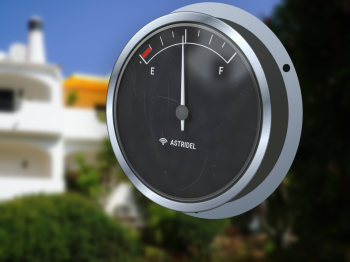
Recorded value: **0.5**
